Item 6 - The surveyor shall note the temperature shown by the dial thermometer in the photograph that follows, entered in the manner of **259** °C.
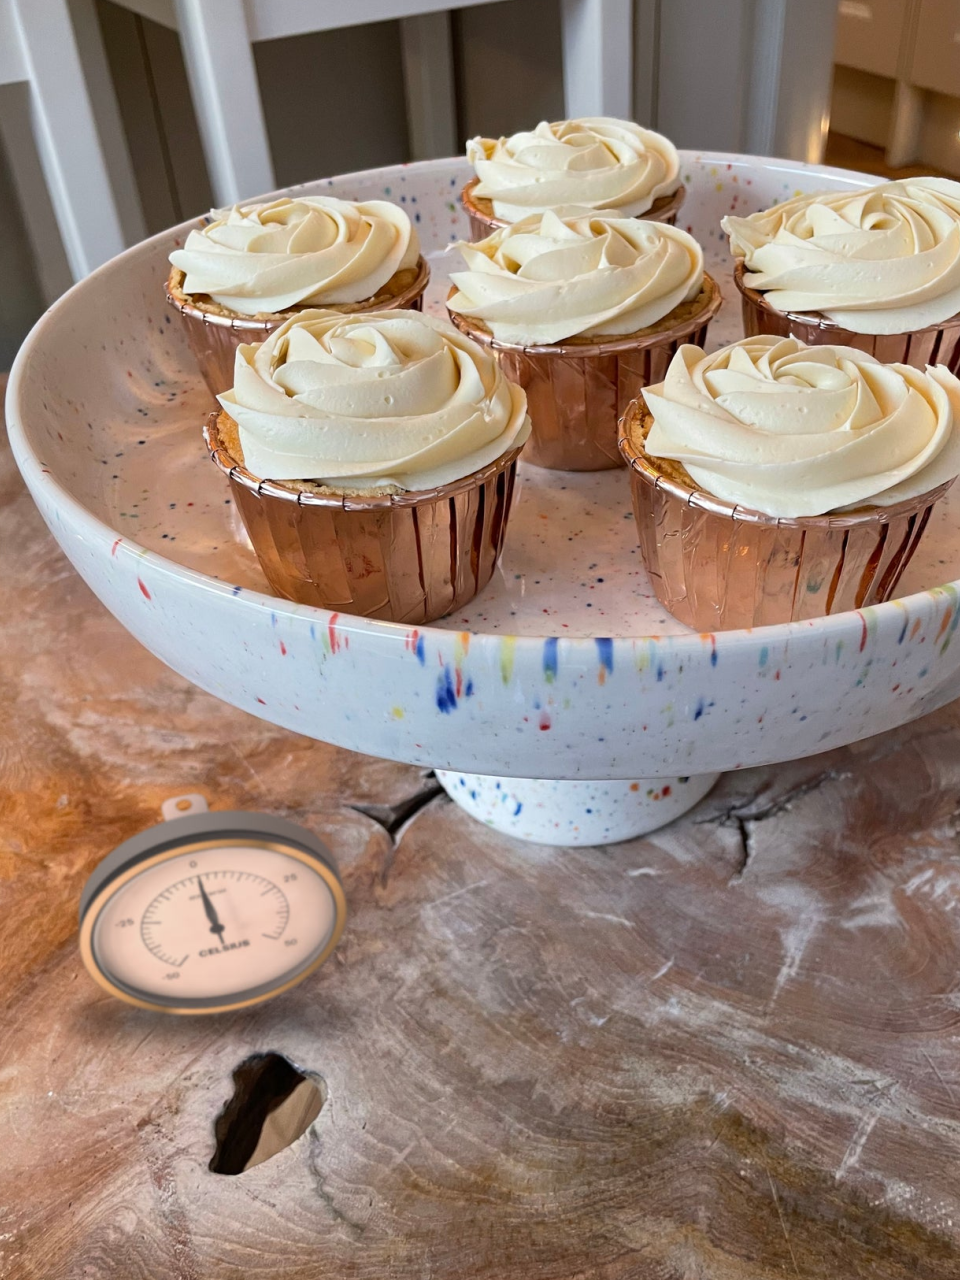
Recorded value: **0** °C
